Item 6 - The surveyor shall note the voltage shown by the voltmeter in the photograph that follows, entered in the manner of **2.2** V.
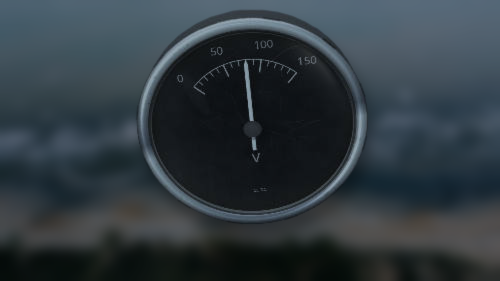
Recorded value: **80** V
